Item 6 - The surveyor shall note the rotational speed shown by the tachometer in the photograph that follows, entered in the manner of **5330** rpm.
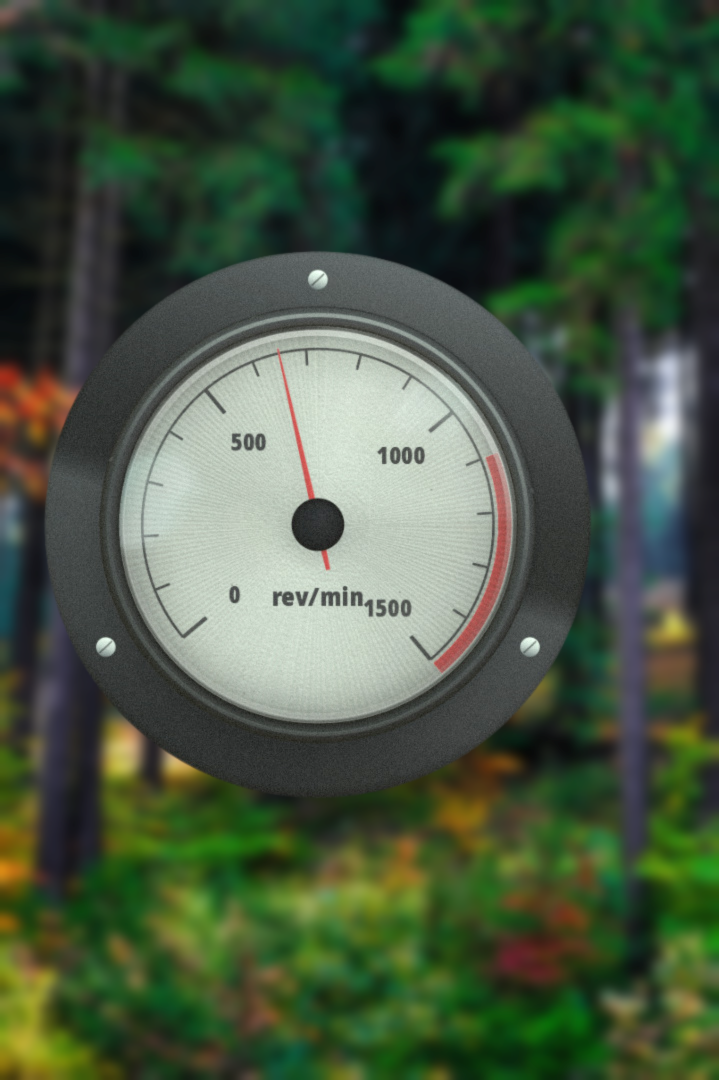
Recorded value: **650** rpm
